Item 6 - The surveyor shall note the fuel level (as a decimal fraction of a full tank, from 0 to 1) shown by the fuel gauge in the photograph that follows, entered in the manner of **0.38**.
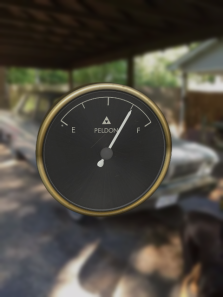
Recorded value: **0.75**
